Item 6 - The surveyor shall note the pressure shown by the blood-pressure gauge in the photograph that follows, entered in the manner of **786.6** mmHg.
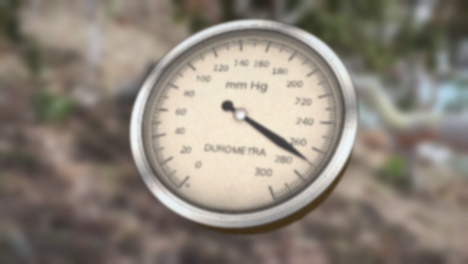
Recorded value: **270** mmHg
